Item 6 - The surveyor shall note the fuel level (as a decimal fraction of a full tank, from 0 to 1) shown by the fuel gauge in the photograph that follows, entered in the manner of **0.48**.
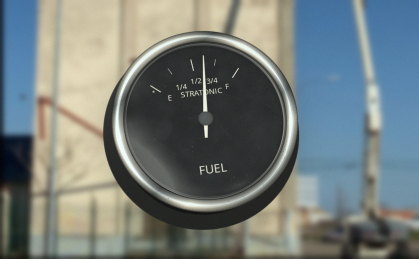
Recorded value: **0.625**
